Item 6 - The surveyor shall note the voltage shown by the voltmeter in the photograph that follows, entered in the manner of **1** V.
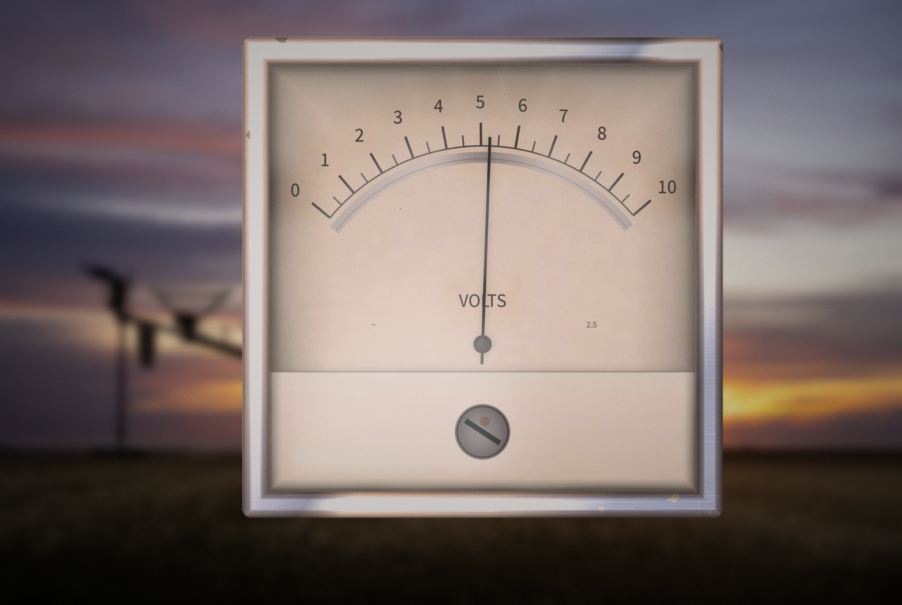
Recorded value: **5.25** V
